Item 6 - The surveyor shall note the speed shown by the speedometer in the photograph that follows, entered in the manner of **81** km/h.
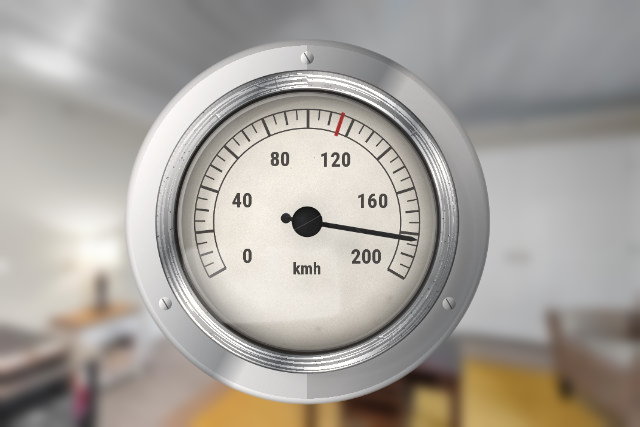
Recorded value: **182.5** km/h
